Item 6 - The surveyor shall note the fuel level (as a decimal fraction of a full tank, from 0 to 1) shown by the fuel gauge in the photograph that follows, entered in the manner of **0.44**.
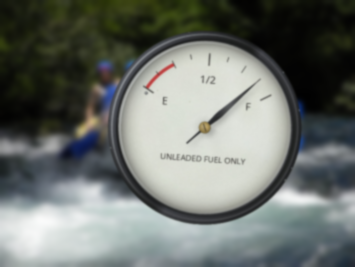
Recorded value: **0.875**
